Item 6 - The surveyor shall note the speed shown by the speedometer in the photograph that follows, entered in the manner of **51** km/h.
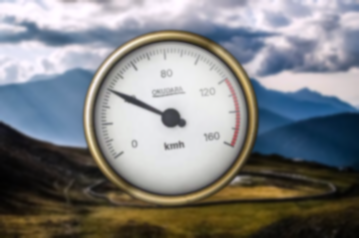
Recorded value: **40** km/h
